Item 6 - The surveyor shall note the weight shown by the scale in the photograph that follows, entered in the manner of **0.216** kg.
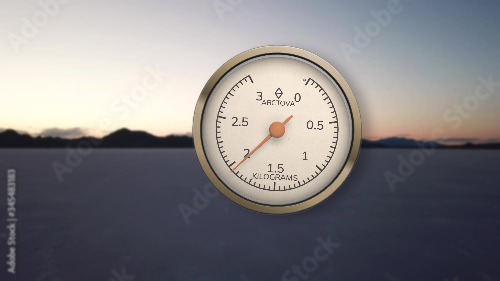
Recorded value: **1.95** kg
